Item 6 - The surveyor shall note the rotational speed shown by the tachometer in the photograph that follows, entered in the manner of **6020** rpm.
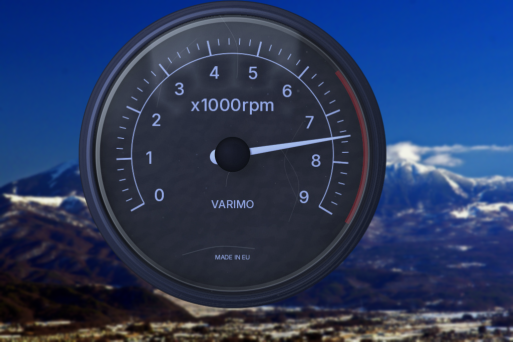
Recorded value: **7500** rpm
